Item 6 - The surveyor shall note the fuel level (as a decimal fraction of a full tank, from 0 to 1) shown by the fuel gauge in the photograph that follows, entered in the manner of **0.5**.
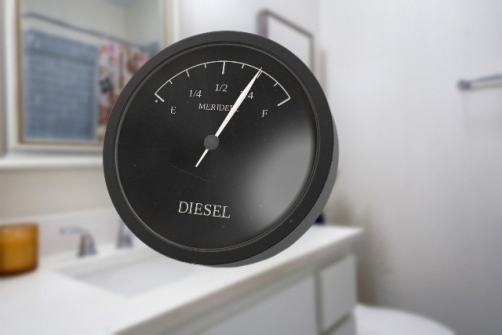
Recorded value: **0.75**
